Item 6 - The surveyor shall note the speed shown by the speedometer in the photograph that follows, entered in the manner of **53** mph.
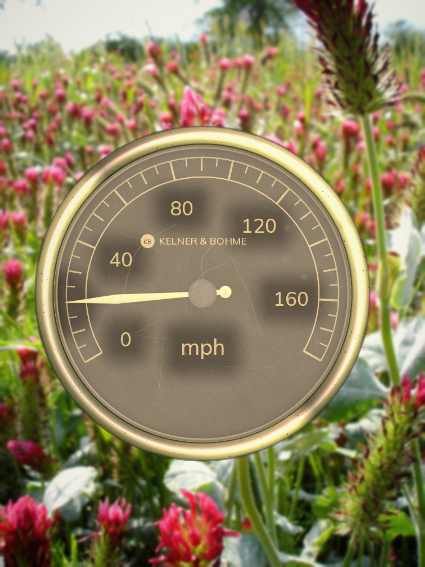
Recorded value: **20** mph
